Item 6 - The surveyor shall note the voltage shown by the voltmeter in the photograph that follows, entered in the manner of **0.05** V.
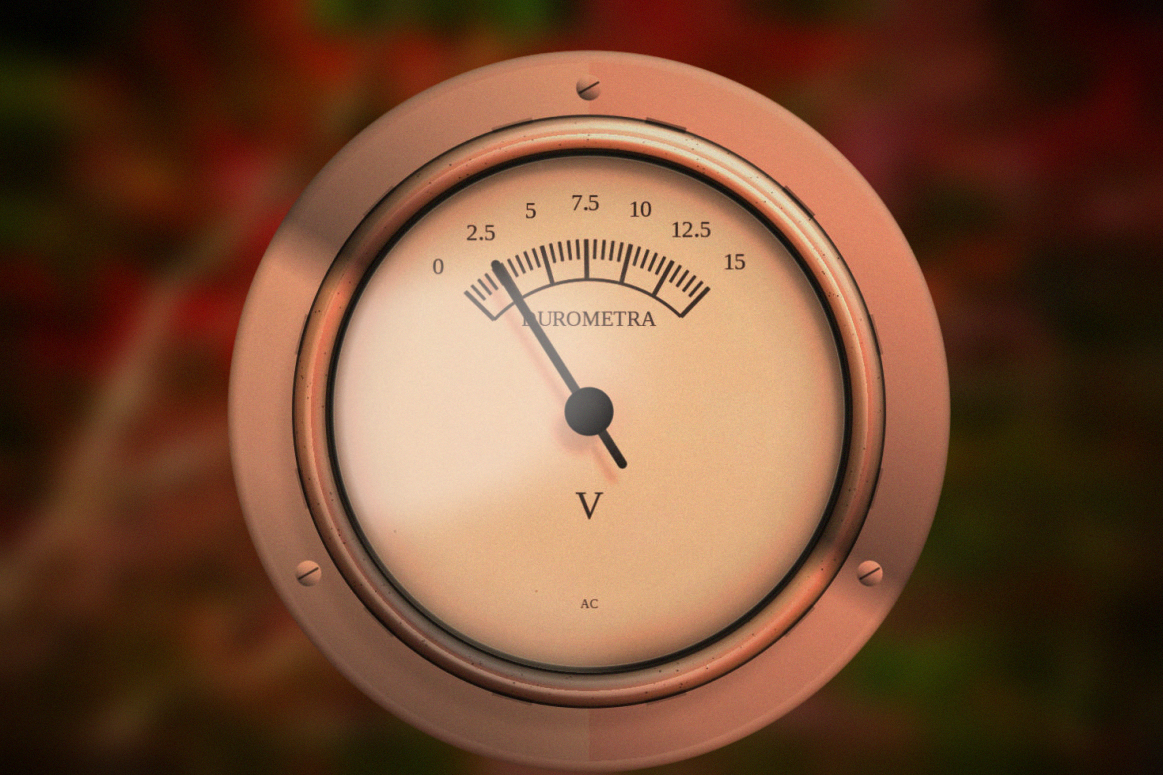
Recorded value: **2.25** V
